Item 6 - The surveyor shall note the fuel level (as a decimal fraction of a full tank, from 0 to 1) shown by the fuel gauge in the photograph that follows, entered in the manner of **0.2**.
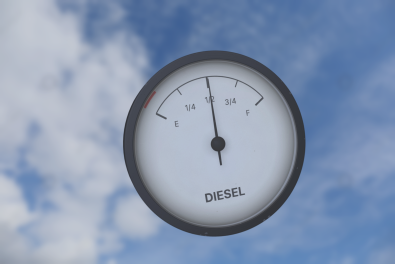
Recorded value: **0.5**
